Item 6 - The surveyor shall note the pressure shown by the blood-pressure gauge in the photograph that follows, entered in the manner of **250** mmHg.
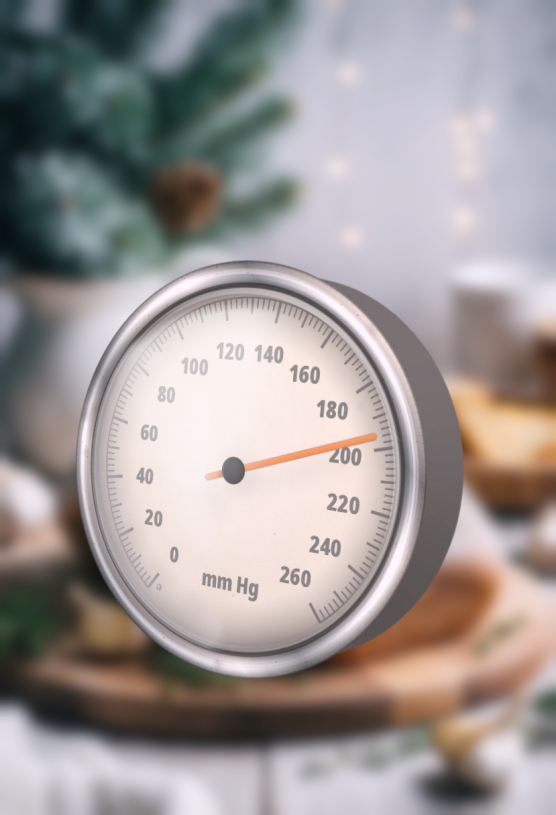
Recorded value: **196** mmHg
